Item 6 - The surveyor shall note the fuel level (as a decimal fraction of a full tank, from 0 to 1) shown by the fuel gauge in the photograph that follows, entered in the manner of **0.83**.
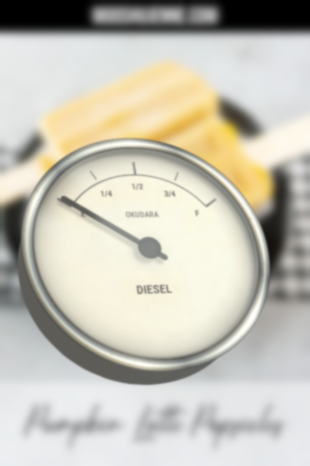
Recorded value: **0**
